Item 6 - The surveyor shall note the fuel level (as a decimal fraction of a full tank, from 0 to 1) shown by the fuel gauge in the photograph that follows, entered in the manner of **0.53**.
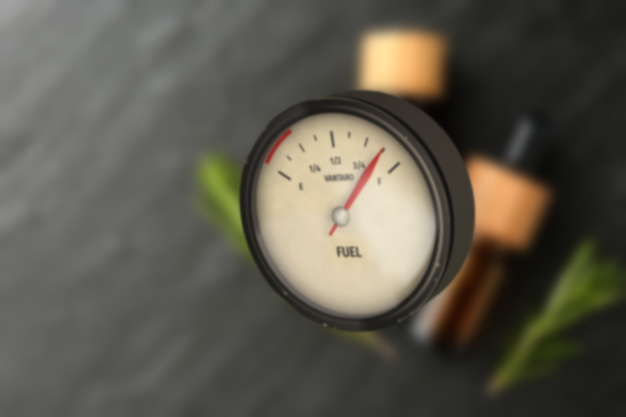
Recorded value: **0.875**
